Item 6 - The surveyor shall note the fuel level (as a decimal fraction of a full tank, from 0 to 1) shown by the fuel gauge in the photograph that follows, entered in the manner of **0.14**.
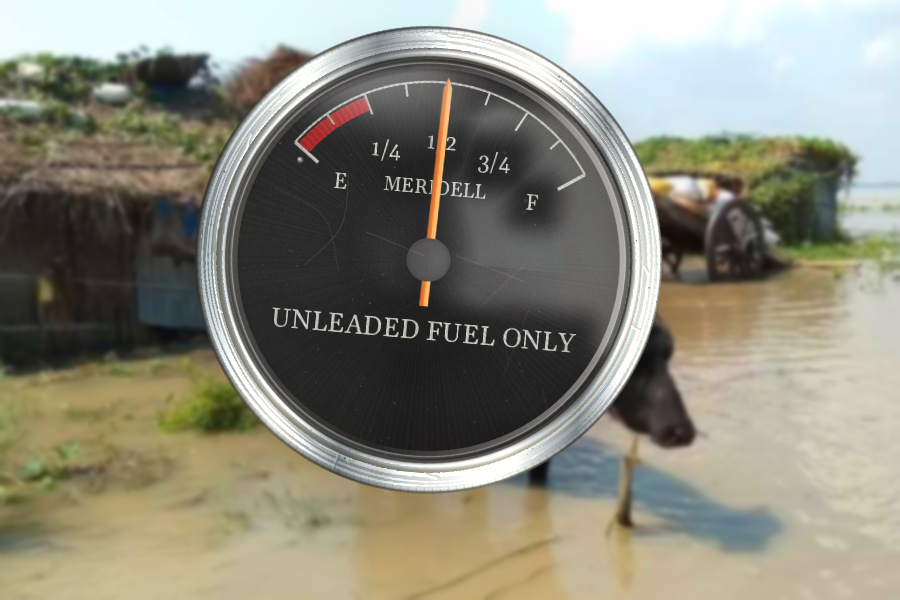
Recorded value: **0.5**
